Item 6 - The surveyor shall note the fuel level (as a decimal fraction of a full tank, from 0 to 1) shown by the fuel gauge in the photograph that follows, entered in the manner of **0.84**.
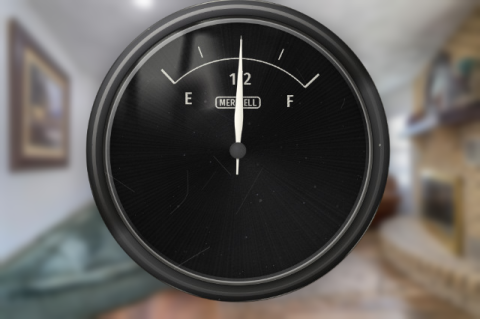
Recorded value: **0.5**
